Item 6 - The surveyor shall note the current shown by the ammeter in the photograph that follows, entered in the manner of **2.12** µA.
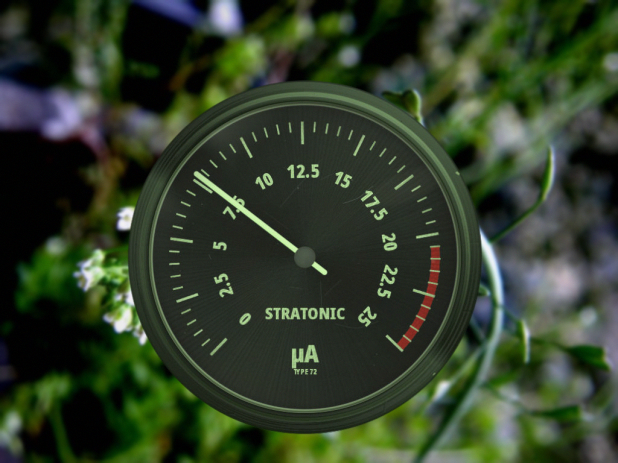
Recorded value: **7.75** µA
